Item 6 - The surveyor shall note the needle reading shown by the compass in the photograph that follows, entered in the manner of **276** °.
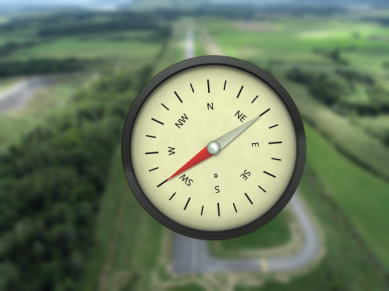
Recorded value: **240** °
